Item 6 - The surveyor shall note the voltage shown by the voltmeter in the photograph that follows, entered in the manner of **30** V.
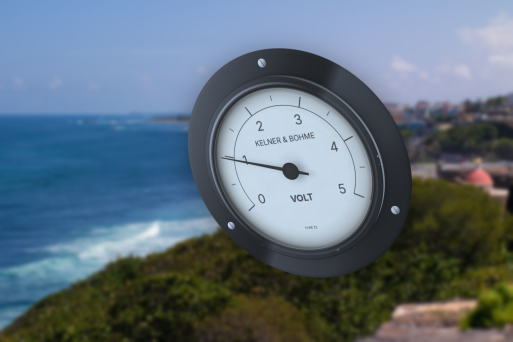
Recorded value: **1** V
